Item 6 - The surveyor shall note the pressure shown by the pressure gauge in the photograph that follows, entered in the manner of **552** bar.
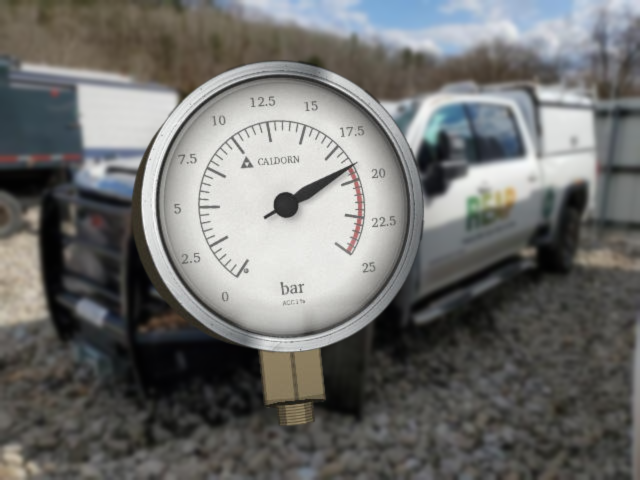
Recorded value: **19** bar
